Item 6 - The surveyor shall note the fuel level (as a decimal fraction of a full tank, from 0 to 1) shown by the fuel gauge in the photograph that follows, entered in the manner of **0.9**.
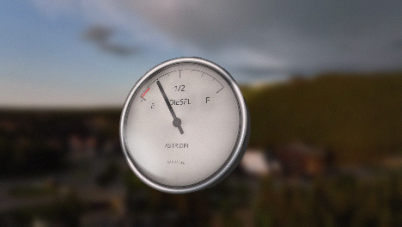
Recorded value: **0.25**
